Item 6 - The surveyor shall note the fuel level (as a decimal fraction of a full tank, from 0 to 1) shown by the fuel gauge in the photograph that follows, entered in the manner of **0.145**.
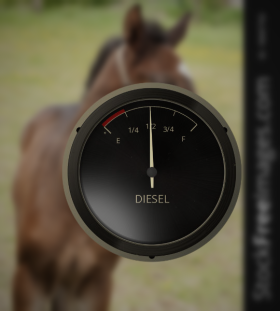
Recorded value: **0.5**
